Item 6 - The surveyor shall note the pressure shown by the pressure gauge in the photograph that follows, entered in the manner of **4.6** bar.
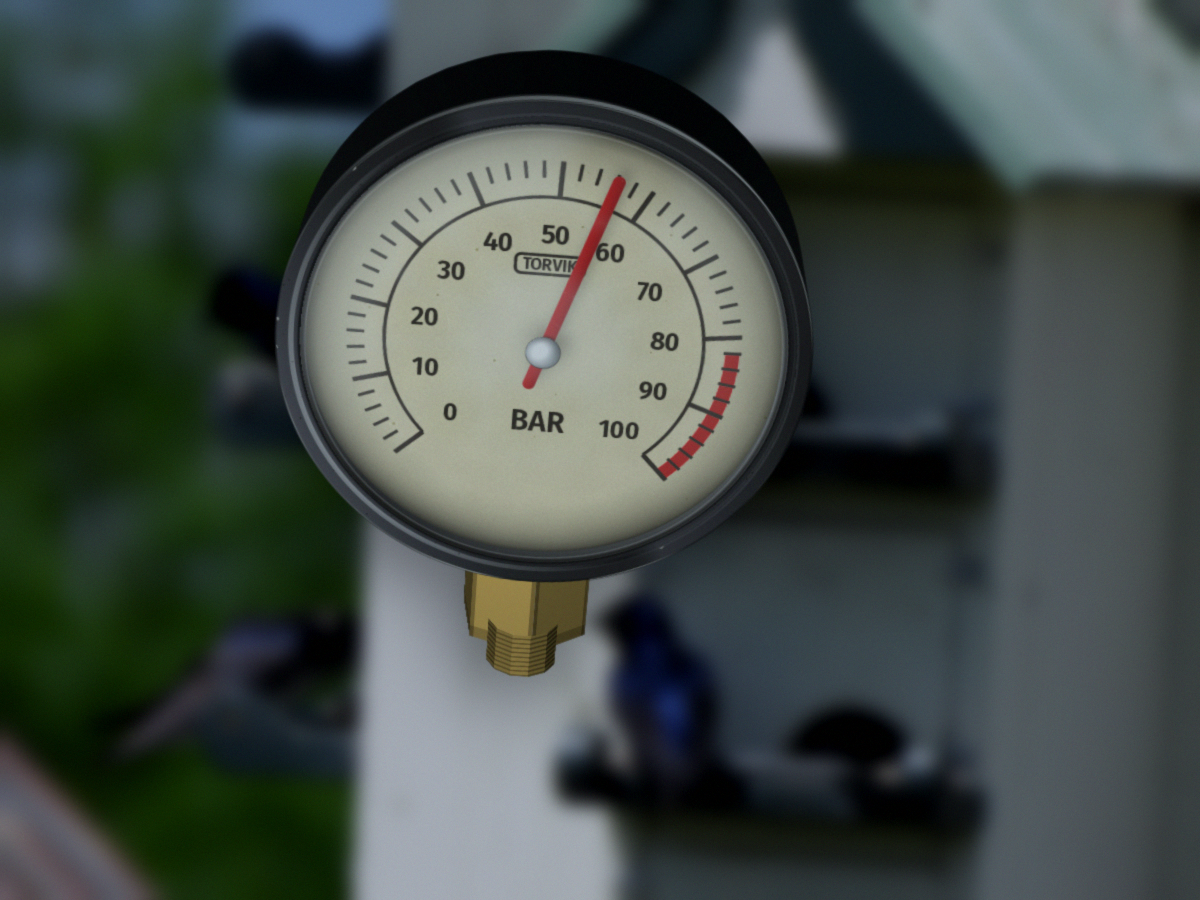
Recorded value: **56** bar
